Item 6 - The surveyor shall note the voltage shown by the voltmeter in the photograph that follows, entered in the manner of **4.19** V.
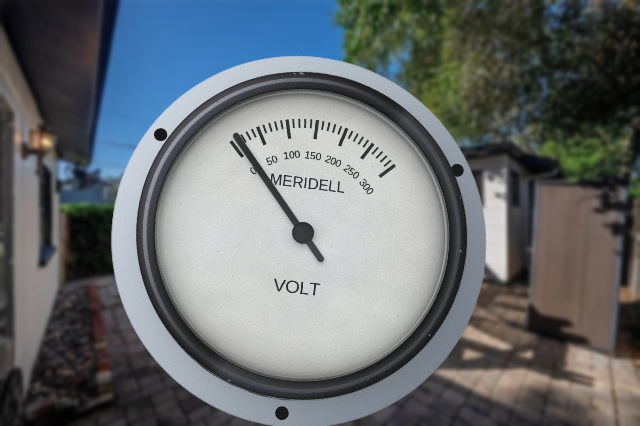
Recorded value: **10** V
